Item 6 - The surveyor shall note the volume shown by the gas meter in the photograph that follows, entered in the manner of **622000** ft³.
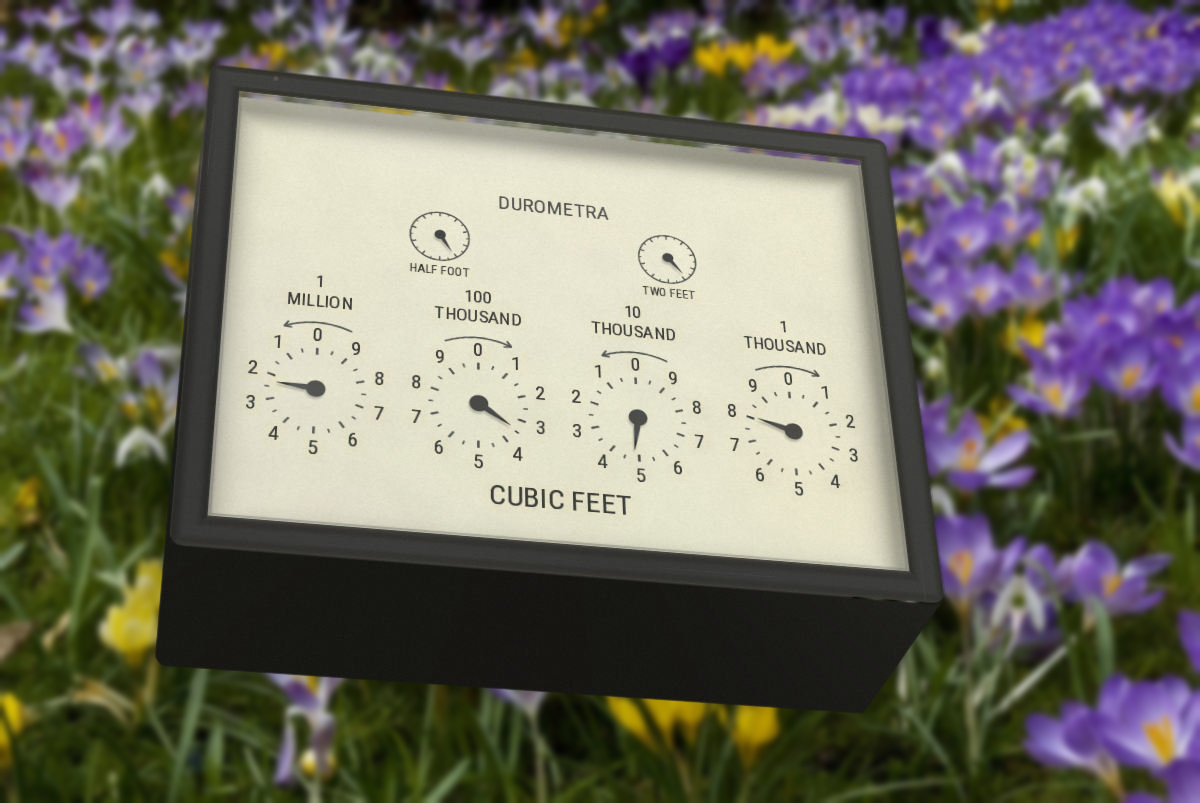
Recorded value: **234800** ft³
